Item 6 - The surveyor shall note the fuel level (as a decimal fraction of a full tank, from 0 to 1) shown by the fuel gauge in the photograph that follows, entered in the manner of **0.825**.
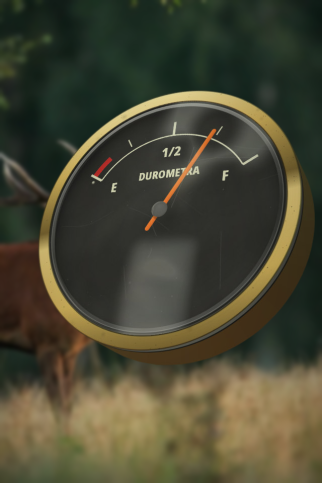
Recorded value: **0.75**
